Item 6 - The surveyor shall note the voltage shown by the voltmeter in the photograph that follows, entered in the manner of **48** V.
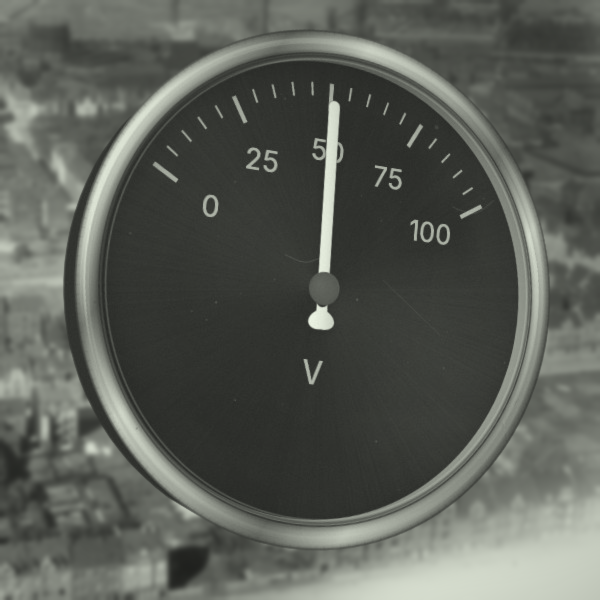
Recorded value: **50** V
